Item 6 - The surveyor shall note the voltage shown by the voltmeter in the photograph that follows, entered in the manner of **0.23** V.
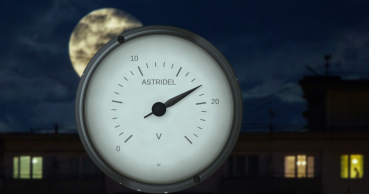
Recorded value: **18** V
